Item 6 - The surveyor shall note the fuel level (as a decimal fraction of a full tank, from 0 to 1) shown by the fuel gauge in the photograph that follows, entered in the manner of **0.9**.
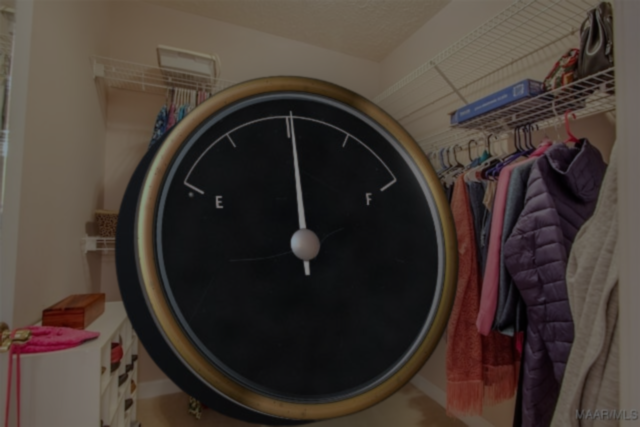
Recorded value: **0.5**
